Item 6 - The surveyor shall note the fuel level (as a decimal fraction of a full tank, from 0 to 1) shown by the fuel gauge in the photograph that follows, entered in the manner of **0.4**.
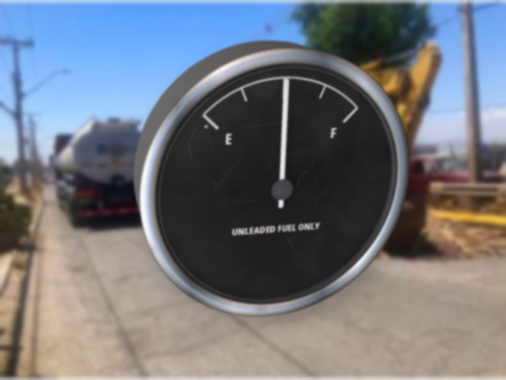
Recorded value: **0.5**
